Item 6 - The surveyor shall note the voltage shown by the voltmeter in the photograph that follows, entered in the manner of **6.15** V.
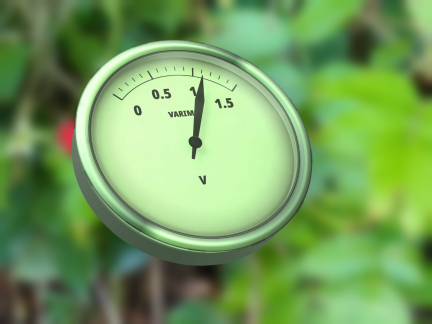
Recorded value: **1.1** V
